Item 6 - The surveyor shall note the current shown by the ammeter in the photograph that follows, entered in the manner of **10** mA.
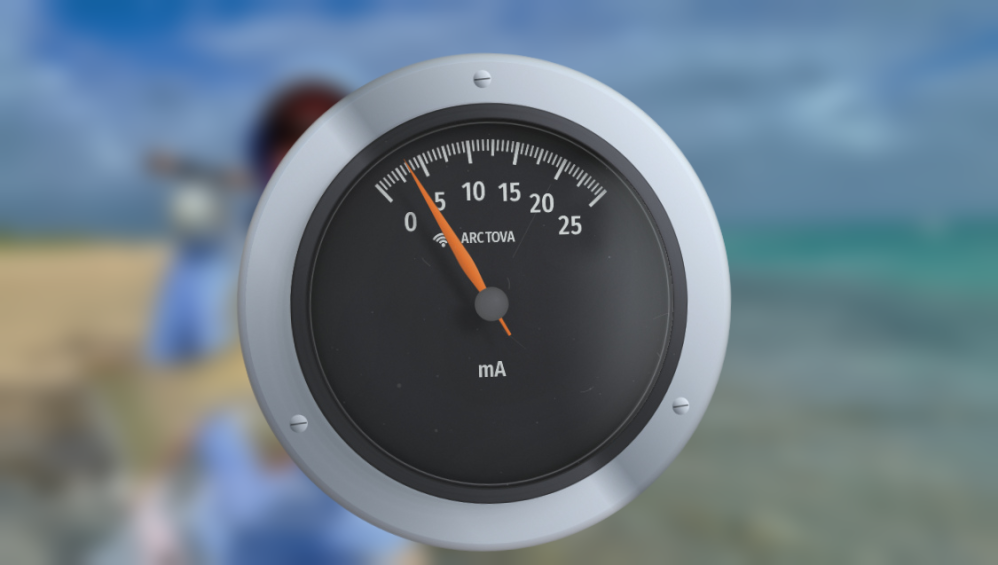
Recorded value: **3.5** mA
